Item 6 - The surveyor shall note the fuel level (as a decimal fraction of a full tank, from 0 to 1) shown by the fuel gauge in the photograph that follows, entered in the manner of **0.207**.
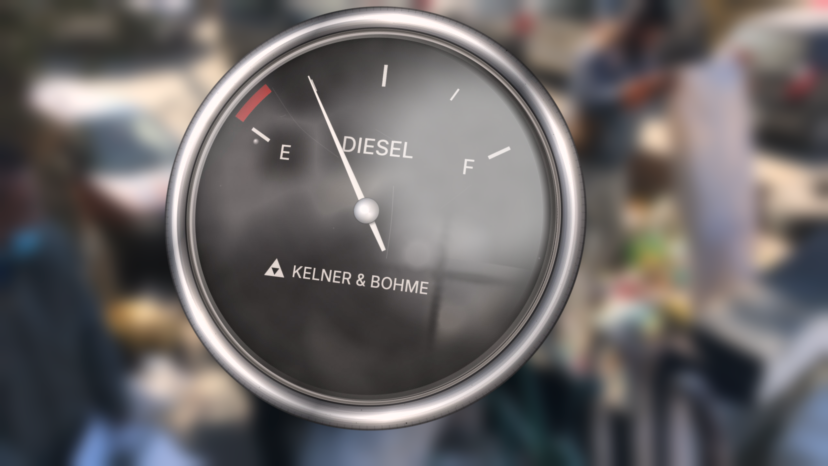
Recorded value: **0.25**
